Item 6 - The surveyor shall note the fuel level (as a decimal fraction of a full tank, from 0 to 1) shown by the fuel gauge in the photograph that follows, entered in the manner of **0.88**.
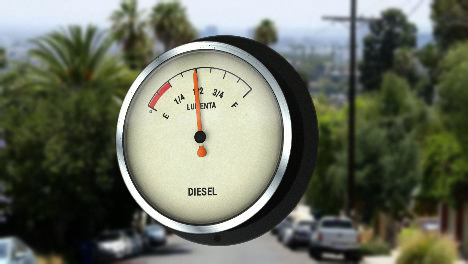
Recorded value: **0.5**
